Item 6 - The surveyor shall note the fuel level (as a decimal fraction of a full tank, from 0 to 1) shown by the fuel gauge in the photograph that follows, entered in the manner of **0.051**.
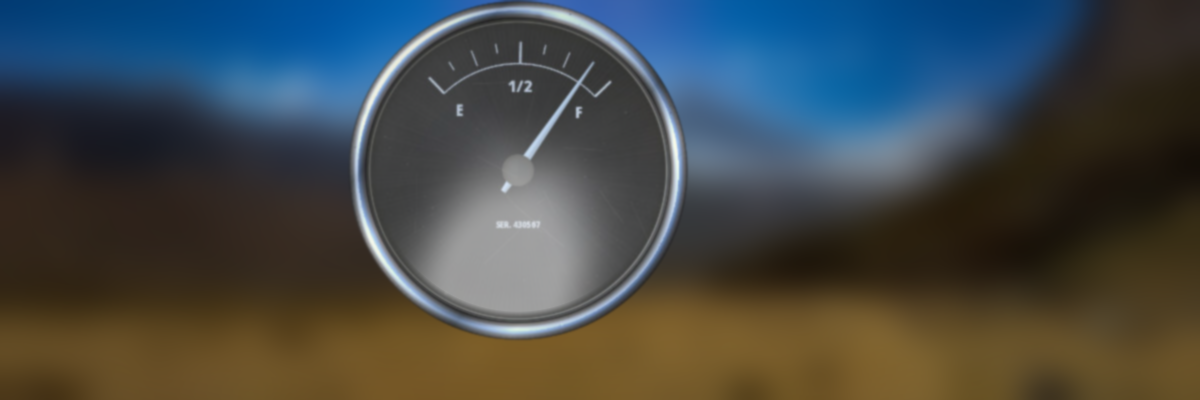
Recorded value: **0.875**
